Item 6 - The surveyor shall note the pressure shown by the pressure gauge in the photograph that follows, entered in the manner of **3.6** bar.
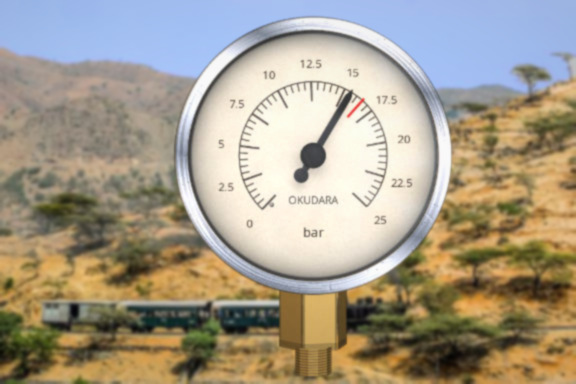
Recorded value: **15.5** bar
